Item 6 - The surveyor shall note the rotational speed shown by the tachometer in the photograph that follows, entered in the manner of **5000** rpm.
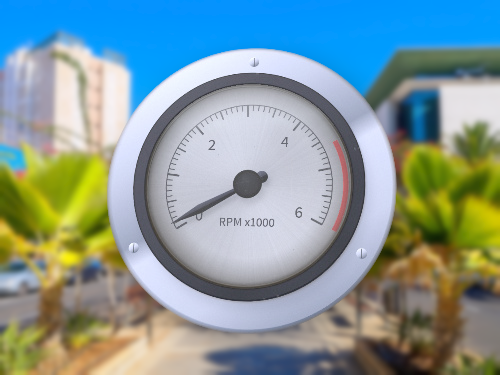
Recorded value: **100** rpm
